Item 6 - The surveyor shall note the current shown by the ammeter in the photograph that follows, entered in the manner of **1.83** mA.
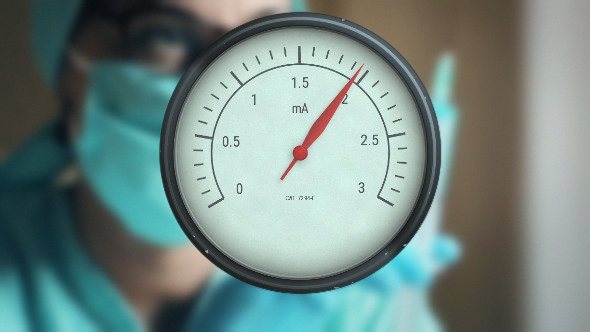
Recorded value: **1.95** mA
